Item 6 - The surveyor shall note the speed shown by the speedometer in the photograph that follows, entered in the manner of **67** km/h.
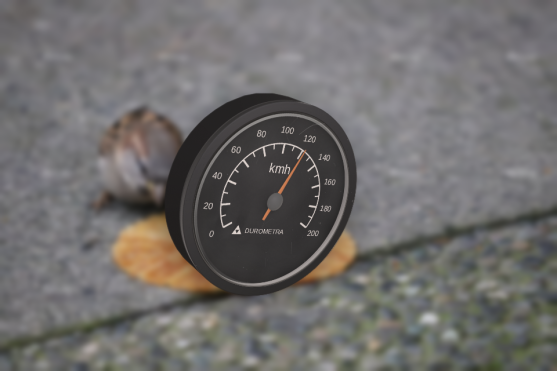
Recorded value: **120** km/h
